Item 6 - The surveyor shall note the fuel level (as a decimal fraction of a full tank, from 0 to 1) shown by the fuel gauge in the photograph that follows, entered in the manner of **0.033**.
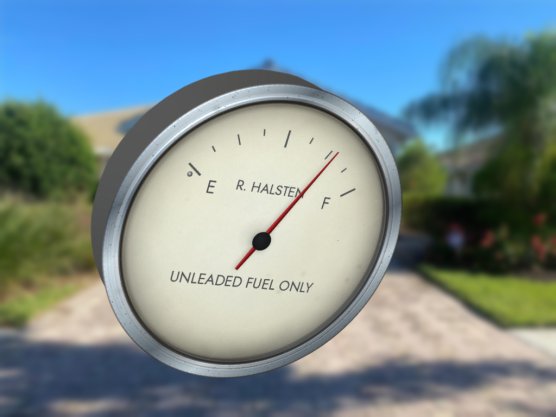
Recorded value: **0.75**
